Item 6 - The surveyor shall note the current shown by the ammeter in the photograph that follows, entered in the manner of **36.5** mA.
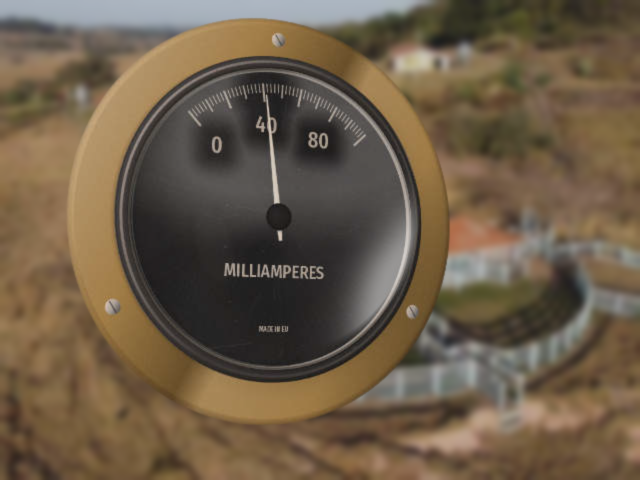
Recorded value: **40** mA
